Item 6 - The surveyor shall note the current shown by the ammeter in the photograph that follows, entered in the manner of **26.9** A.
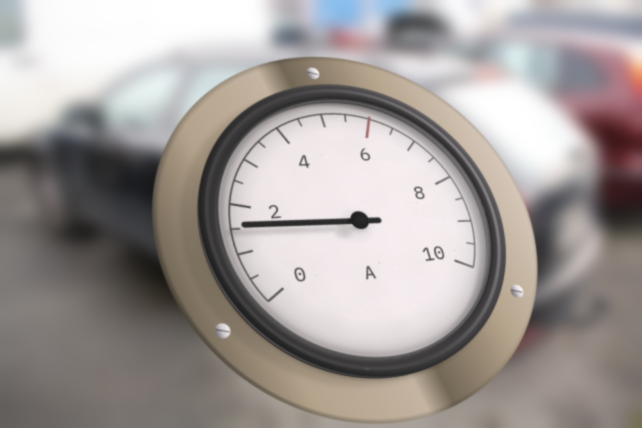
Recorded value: **1.5** A
